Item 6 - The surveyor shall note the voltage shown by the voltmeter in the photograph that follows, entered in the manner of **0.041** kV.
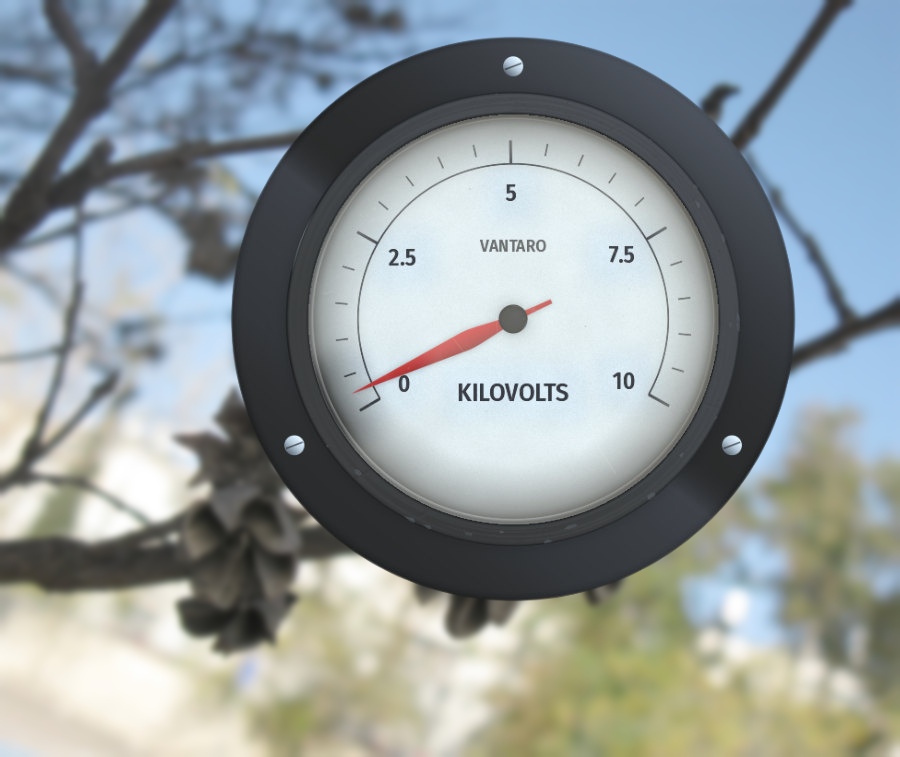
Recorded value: **0.25** kV
